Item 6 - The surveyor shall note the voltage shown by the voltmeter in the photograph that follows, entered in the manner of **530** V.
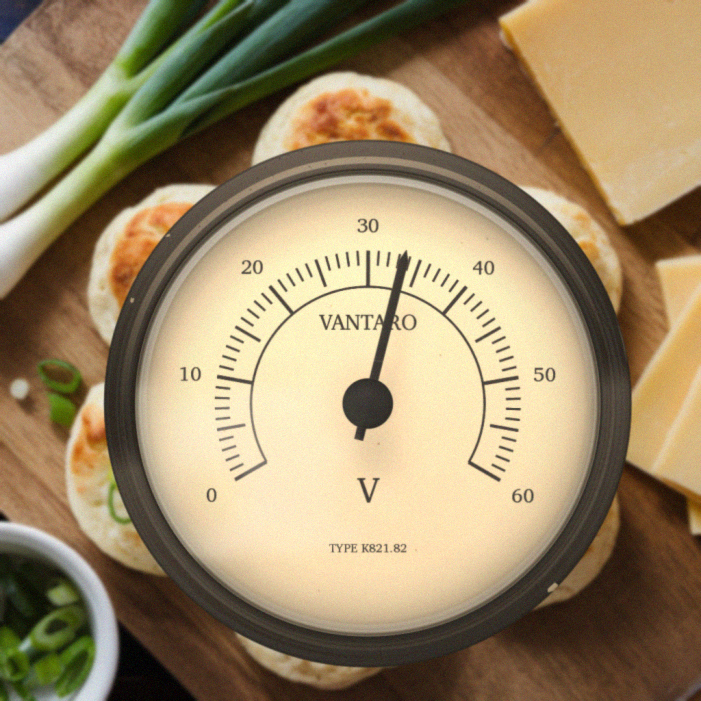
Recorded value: **33.5** V
